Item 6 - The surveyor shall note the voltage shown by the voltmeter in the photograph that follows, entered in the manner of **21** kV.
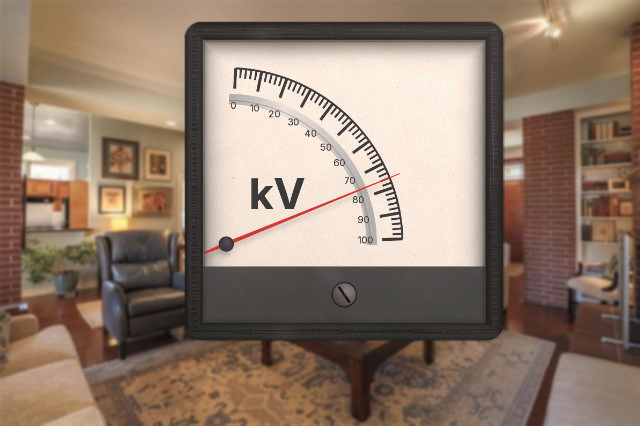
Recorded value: **76** kV
